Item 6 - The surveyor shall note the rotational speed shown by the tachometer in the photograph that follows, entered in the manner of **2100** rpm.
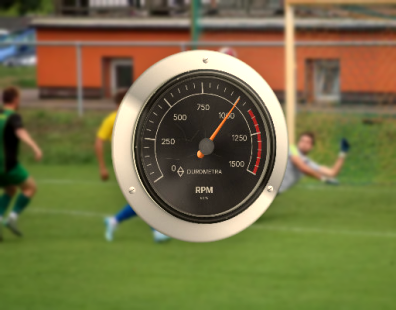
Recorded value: **1000** rpm
